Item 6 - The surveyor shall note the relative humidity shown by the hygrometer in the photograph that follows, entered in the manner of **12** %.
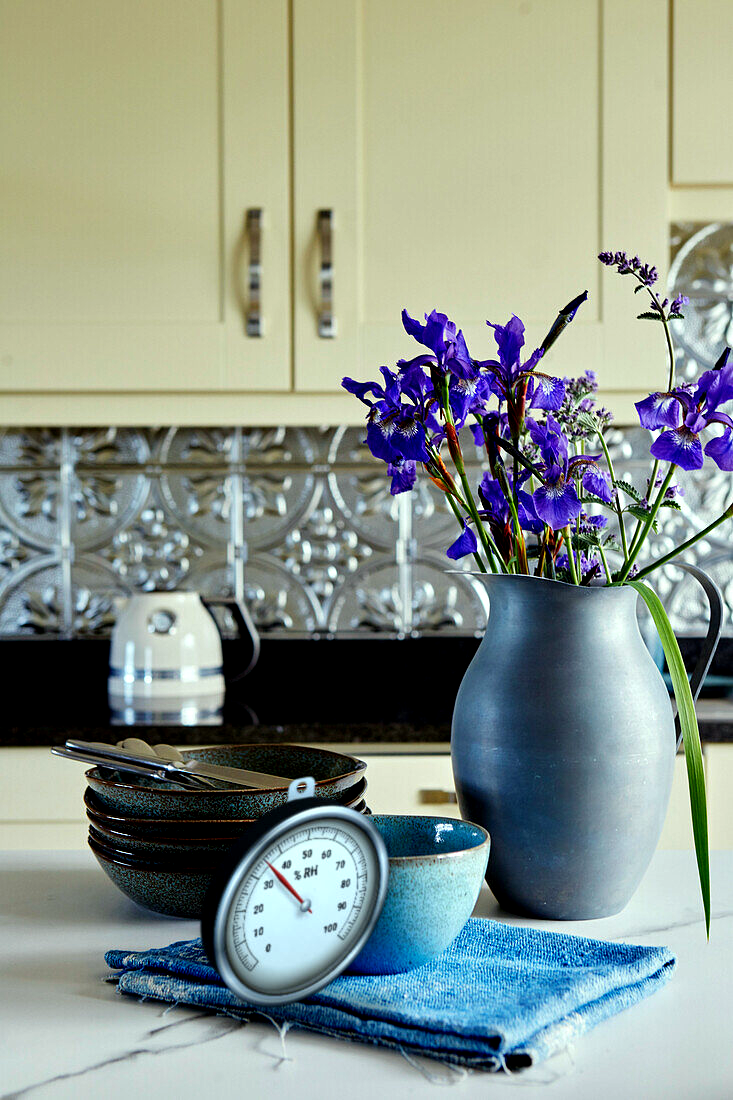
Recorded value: **35** %
